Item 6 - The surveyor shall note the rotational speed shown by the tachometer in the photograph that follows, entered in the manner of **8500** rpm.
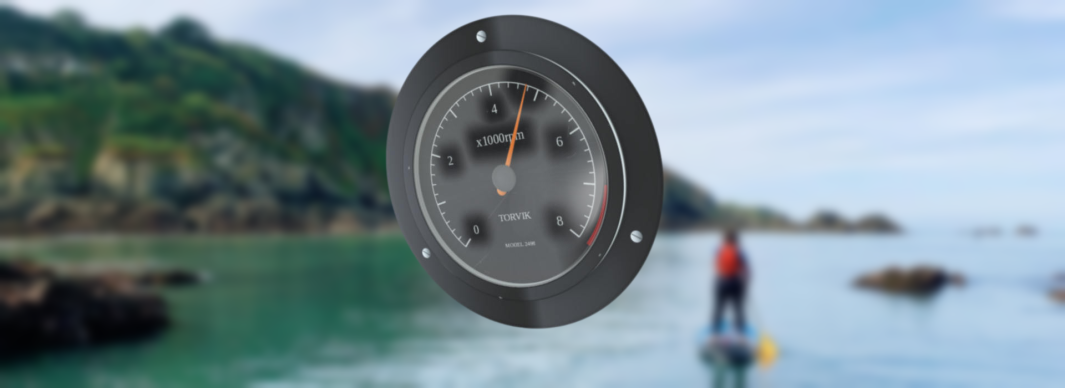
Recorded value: **4800** rpm
